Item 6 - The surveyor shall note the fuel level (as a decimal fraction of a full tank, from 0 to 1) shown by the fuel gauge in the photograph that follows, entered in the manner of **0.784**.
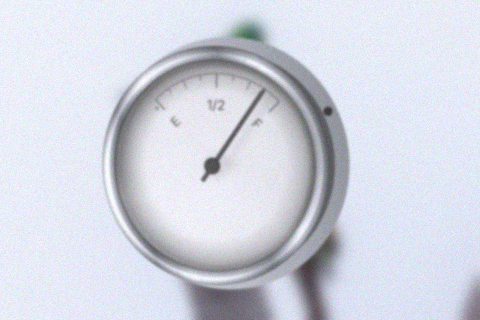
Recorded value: **0.875**
